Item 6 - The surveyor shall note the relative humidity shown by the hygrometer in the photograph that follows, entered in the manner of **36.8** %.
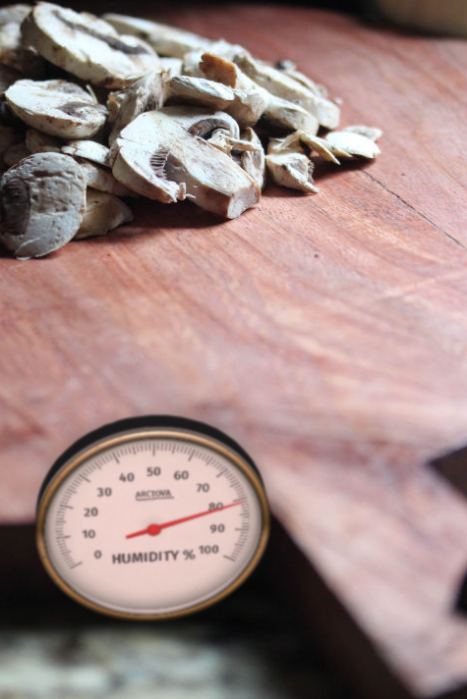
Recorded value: **80** %
